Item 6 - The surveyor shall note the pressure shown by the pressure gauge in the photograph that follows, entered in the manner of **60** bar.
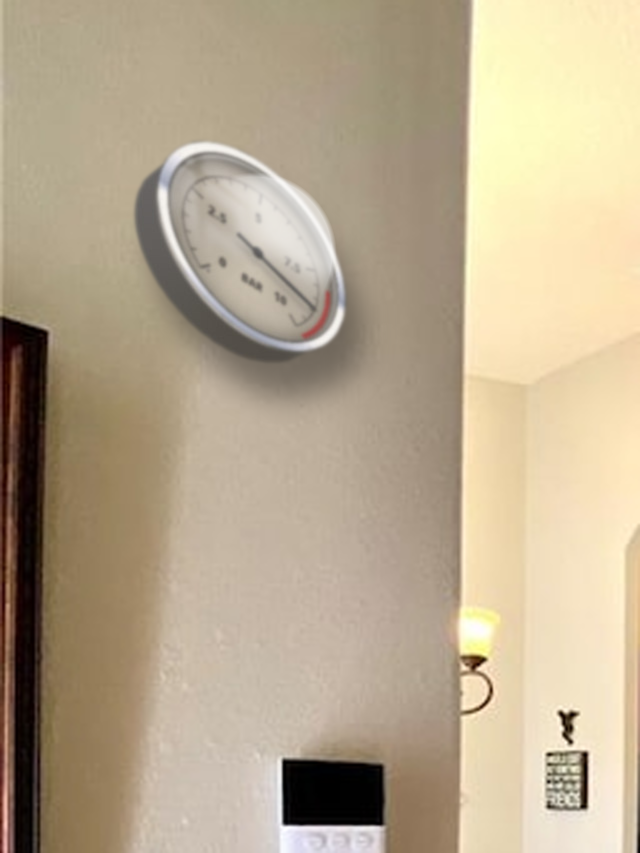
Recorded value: **9** bar
